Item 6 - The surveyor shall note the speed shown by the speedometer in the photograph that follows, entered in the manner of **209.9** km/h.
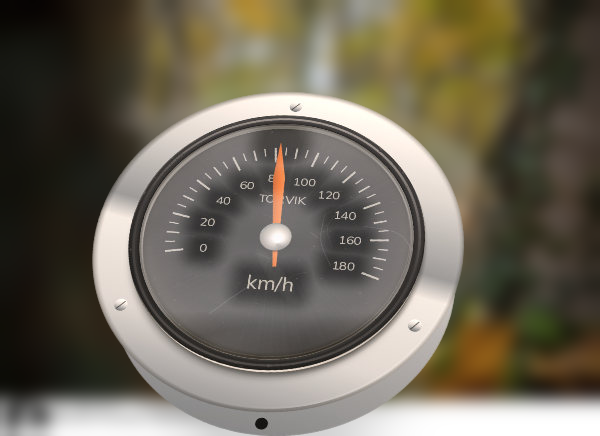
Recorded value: **82.5** km/h
